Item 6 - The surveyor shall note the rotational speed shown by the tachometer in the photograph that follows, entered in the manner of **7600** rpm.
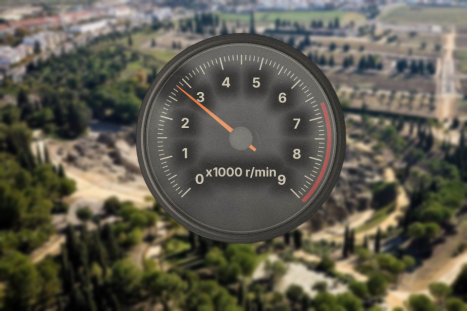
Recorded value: **2800** rpm
